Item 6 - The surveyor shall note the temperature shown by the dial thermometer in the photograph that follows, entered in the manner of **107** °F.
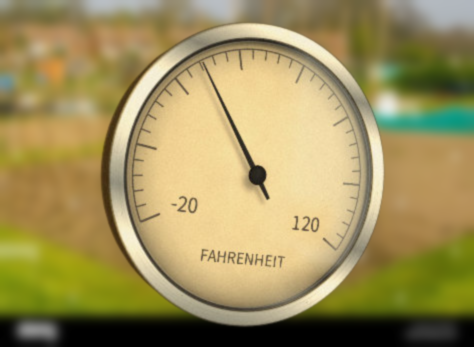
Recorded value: **28** °F
